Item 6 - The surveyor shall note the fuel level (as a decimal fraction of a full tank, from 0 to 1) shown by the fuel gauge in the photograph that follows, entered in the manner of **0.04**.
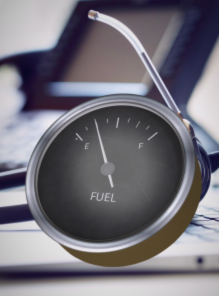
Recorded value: **0.25**
